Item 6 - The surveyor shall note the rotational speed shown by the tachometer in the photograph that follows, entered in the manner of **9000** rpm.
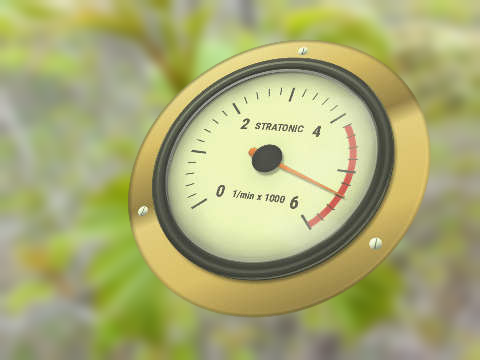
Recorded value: **5400** rpm
